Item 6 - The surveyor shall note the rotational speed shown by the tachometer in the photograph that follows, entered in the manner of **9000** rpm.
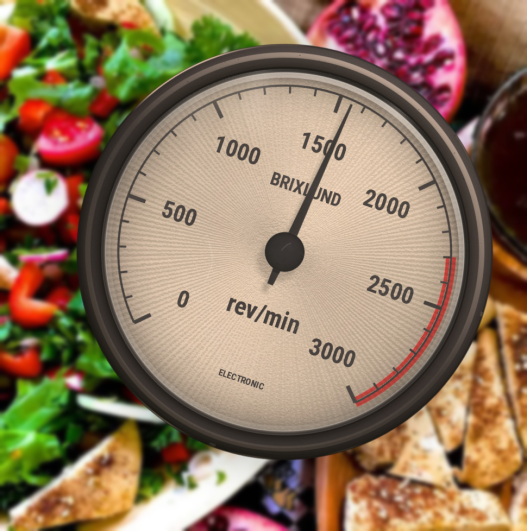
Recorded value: **1550** rpm
